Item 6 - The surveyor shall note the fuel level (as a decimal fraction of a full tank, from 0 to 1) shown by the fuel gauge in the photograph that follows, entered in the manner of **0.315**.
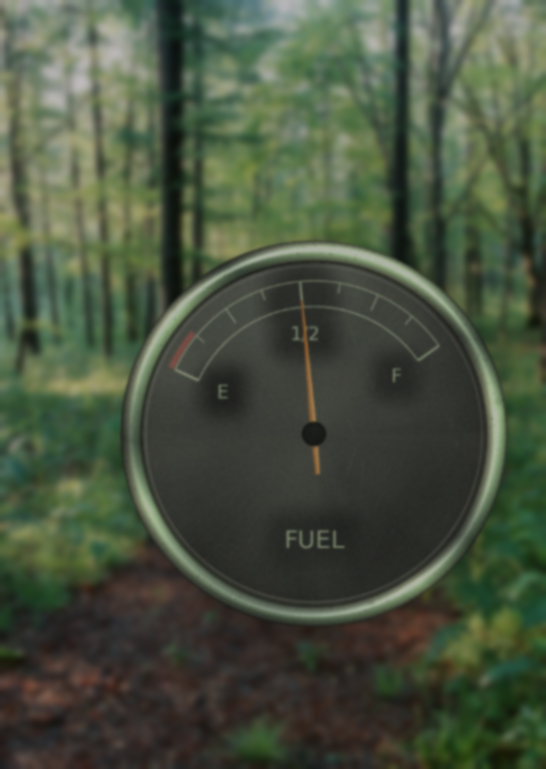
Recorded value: **0.5**
